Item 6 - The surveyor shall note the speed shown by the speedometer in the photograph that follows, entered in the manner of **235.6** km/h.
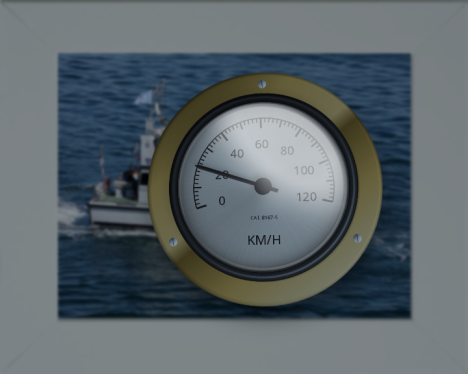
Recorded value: **20** km/h
